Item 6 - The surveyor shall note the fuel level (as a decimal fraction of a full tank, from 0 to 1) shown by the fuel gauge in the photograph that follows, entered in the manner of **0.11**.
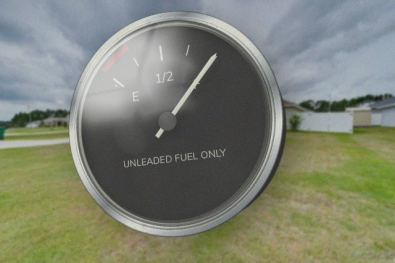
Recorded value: **1**
